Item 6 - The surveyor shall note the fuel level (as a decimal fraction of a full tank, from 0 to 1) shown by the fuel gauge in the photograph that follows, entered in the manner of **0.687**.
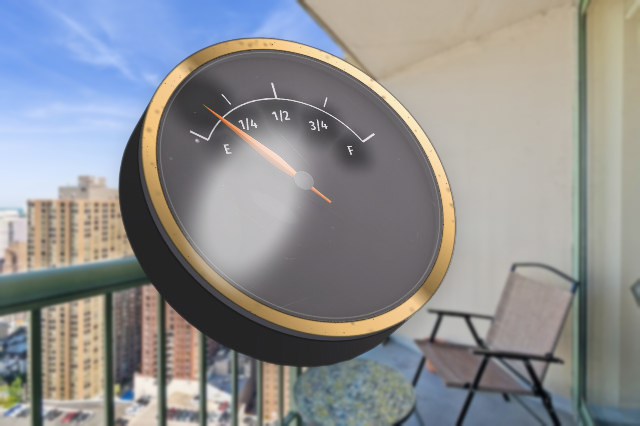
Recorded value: **0.125**
